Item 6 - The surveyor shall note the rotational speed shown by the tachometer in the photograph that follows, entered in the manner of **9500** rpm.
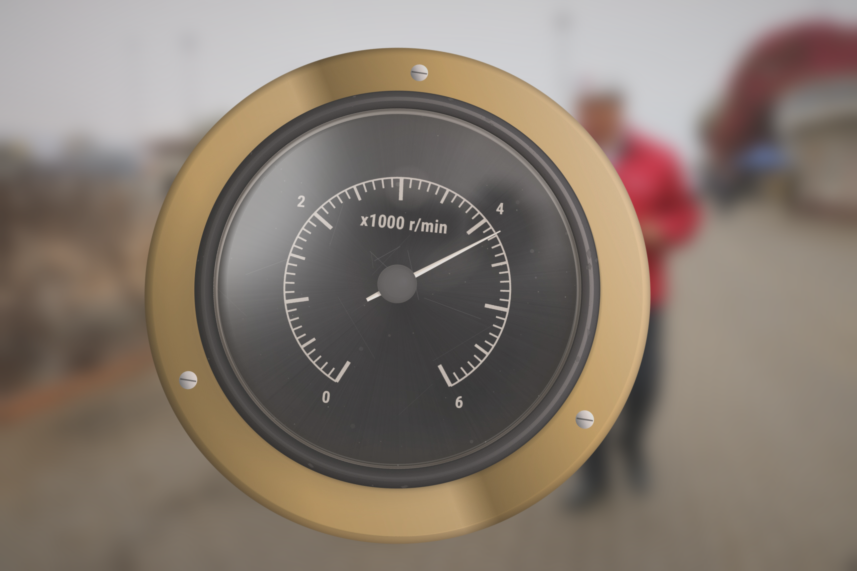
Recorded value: **4200** rpm
